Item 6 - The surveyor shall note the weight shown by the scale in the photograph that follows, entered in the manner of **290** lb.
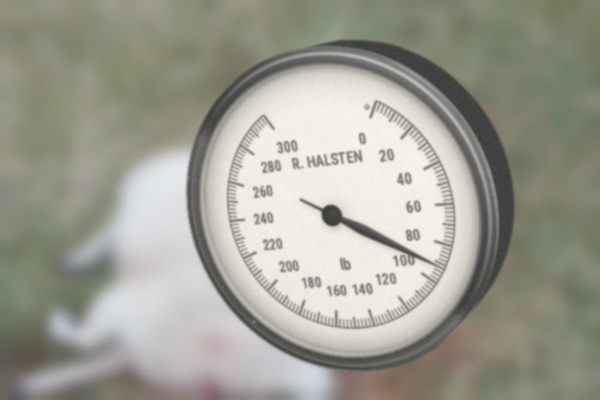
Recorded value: **90** lb
